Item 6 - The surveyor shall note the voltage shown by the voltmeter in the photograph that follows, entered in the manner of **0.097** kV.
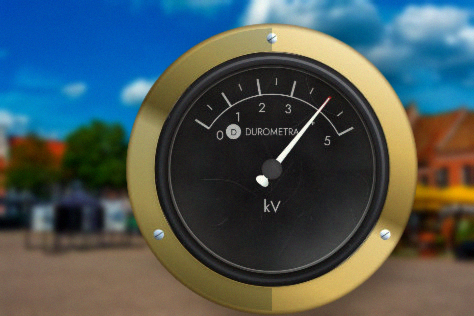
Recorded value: **4** kV
